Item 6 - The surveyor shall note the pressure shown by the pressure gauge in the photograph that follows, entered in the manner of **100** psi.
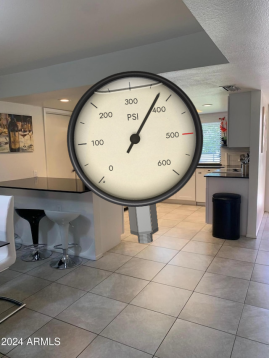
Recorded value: **375** psi
